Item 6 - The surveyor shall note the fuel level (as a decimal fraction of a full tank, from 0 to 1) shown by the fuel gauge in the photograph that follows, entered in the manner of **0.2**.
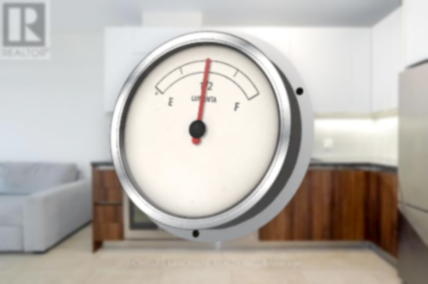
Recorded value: **0.5**
